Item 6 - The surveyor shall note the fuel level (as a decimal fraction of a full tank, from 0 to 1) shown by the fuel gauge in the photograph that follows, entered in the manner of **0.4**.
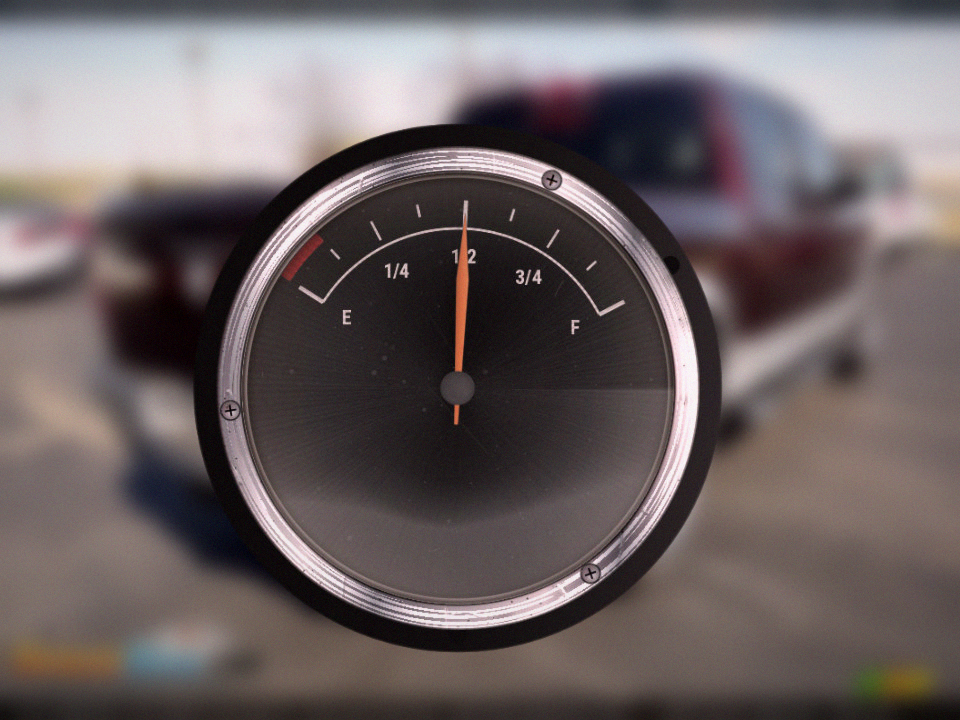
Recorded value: **0.5**
